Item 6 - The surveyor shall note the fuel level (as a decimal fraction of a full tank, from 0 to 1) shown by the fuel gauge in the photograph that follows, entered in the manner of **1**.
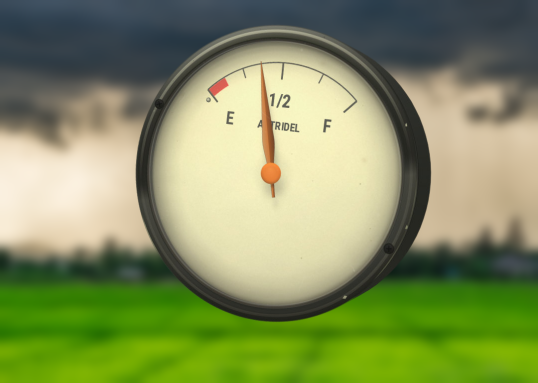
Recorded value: **0.375**
